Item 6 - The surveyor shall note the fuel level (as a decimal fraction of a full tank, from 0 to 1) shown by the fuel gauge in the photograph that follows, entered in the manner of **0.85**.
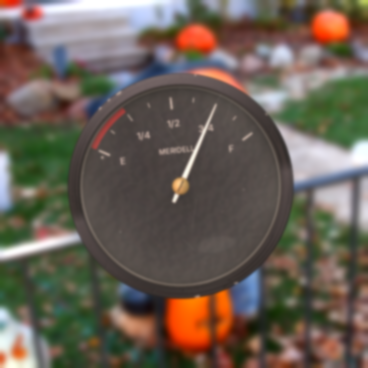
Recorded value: **0.75**
